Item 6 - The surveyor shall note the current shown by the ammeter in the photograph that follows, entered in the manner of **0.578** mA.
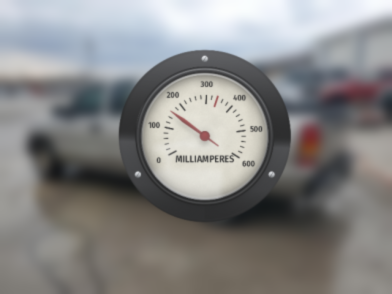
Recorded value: **160** mA
